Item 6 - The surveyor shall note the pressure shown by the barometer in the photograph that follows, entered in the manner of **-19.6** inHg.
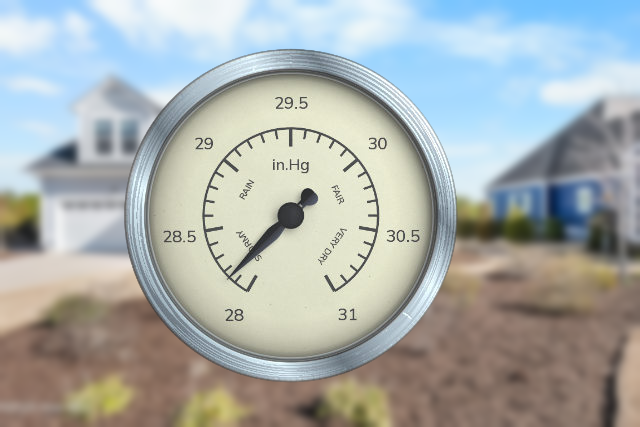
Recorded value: **28.15** inHg
